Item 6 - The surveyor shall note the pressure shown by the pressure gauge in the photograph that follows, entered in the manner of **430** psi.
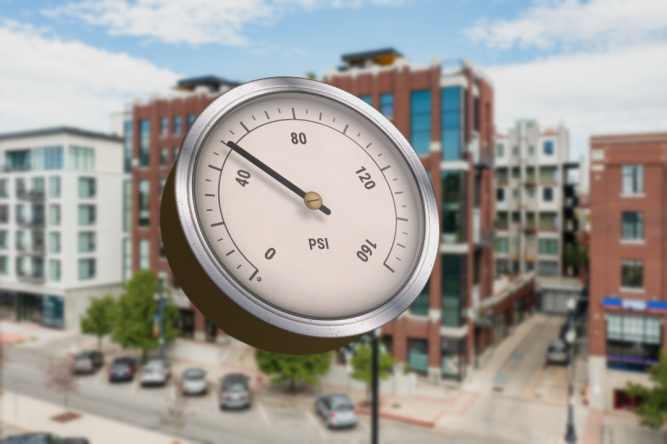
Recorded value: **50** psi
